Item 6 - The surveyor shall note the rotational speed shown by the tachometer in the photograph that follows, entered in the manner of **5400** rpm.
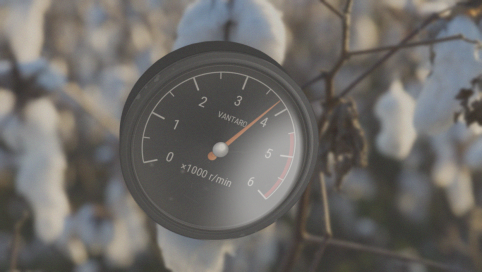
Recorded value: **3750** rpm
